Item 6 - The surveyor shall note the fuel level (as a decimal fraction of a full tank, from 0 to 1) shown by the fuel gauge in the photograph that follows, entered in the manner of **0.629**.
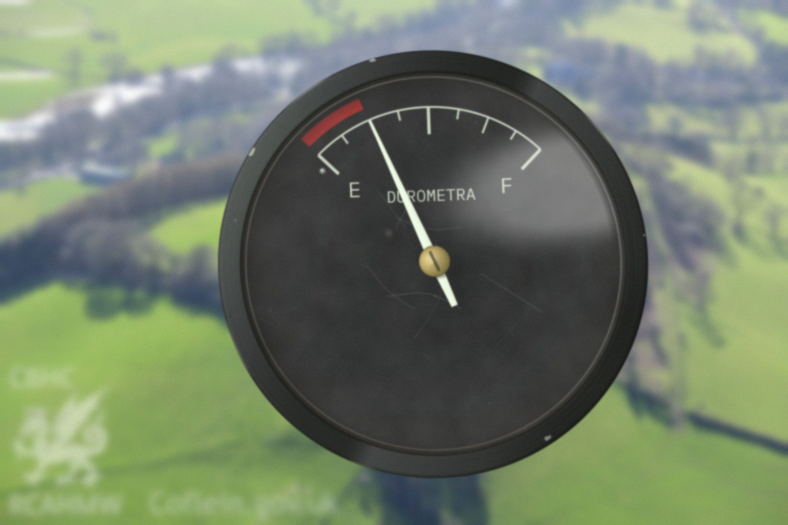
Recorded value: **0.25**
